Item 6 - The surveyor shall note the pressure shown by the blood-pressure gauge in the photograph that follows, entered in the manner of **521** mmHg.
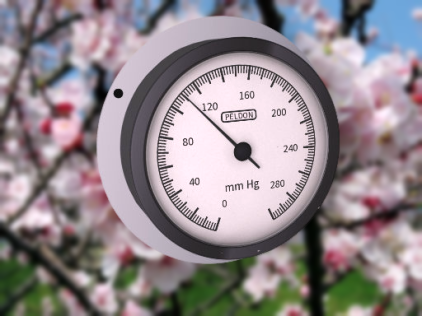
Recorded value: **110** mmHg
